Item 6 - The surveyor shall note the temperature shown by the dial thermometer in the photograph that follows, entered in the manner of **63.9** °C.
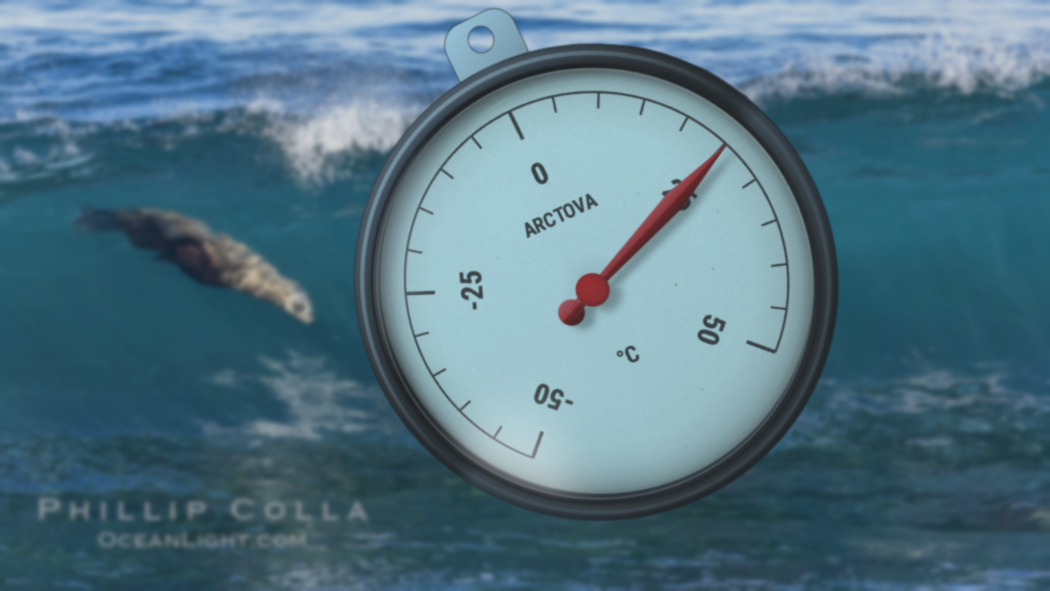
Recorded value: **25** °C
